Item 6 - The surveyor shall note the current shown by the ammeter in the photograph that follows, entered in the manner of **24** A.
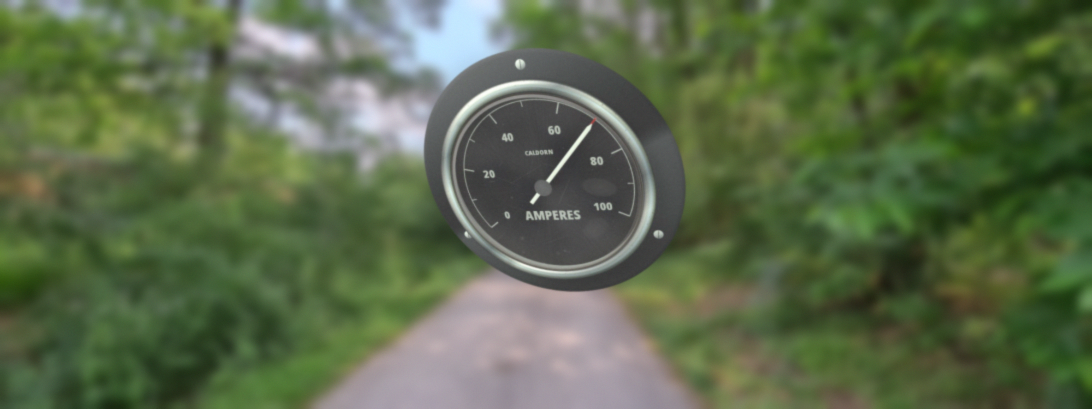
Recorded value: **70** A
